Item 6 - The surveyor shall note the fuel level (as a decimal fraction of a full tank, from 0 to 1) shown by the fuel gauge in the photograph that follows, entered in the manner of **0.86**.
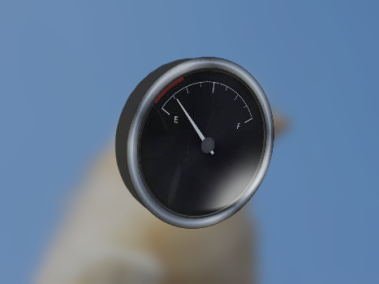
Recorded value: **0.125**
